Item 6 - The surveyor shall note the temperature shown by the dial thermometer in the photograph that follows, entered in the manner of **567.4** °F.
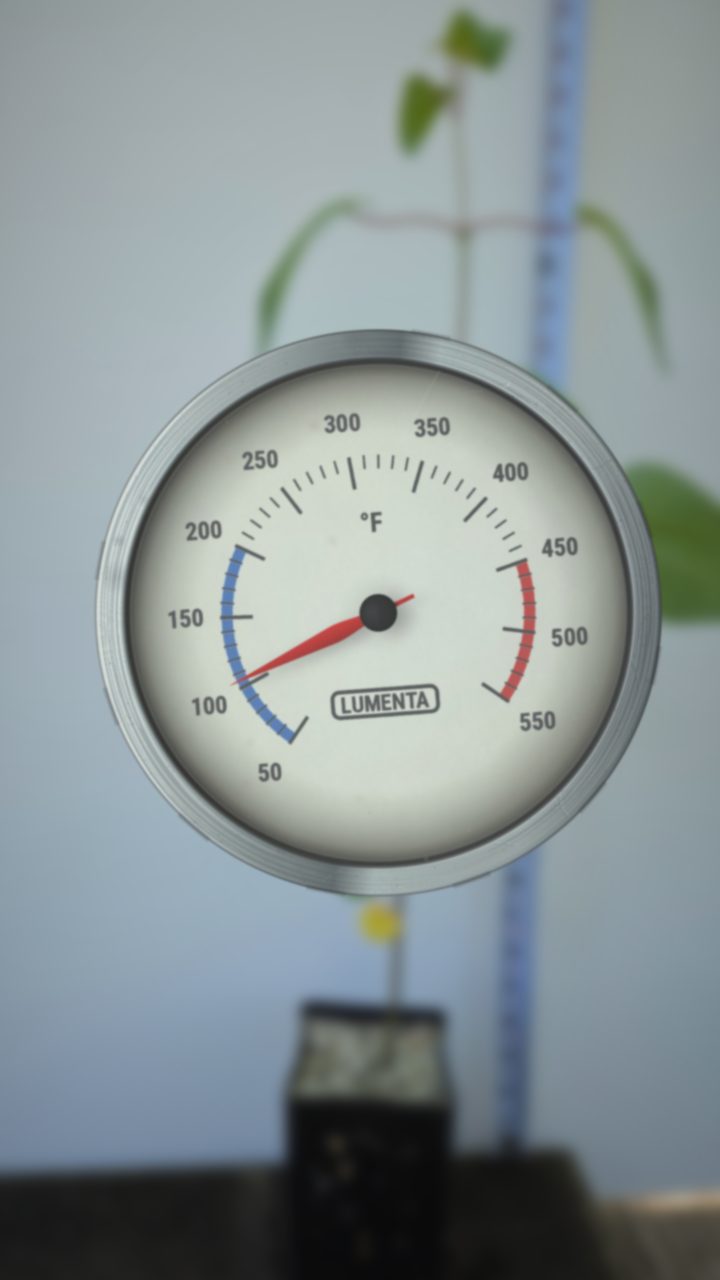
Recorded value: **105** °F
